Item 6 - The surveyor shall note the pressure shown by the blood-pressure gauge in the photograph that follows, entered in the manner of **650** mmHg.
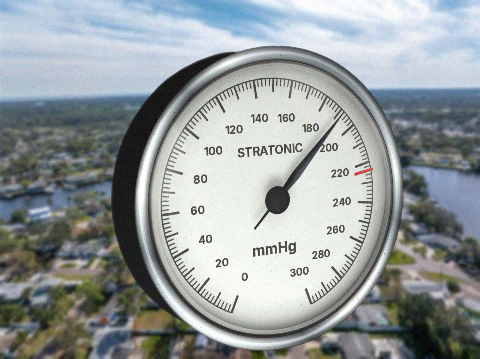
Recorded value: **190** mmHg
